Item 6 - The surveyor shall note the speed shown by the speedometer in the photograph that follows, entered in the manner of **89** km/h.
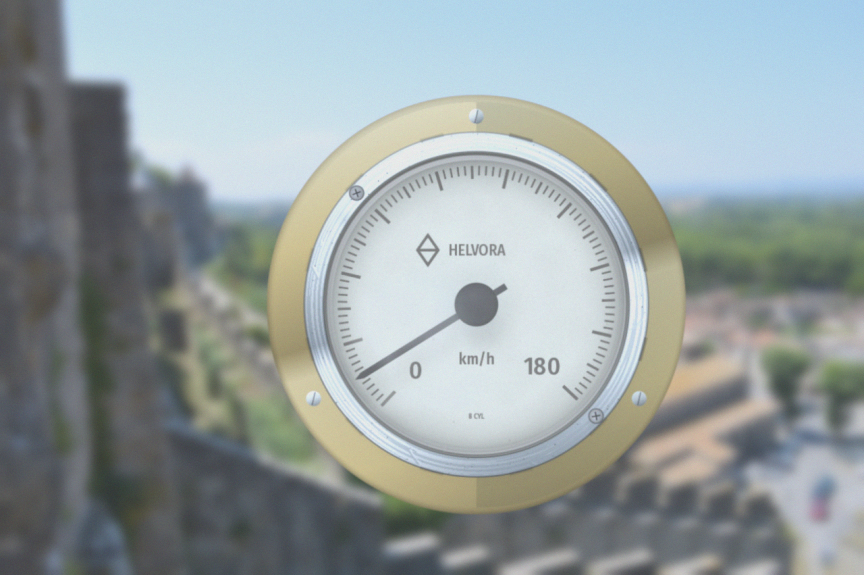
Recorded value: **10** km/h
